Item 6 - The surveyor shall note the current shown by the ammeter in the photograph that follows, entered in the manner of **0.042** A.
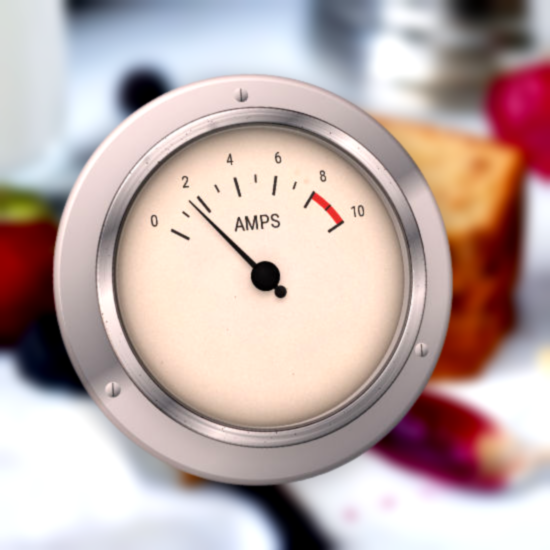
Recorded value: **1.5** A
